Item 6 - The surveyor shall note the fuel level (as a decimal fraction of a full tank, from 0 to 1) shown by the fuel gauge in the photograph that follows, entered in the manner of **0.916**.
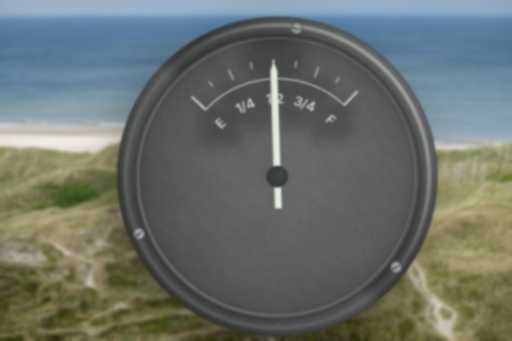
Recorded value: **0.5**
